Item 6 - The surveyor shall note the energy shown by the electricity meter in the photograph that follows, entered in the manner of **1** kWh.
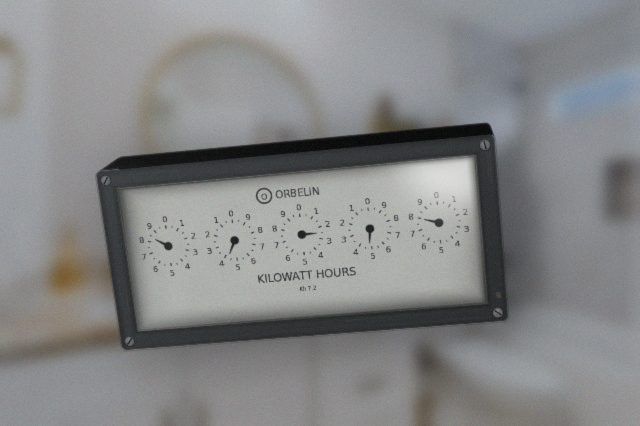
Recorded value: **84248** kWh
